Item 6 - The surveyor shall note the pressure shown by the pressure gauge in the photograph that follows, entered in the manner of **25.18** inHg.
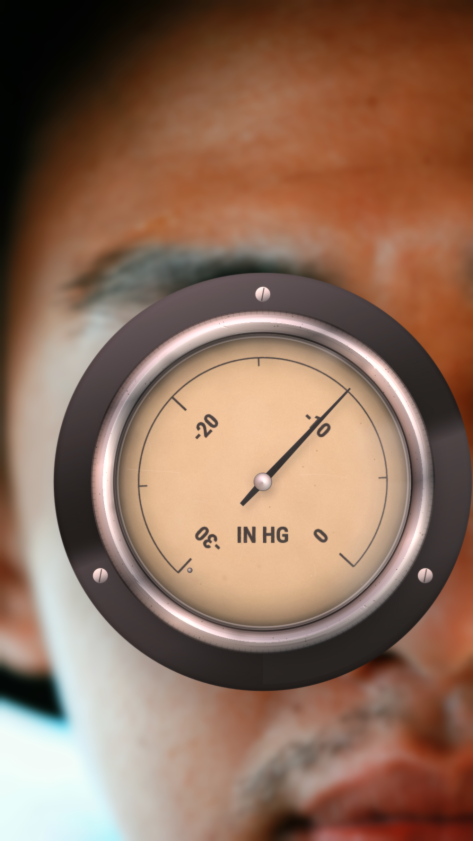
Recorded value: **-10** inHg
